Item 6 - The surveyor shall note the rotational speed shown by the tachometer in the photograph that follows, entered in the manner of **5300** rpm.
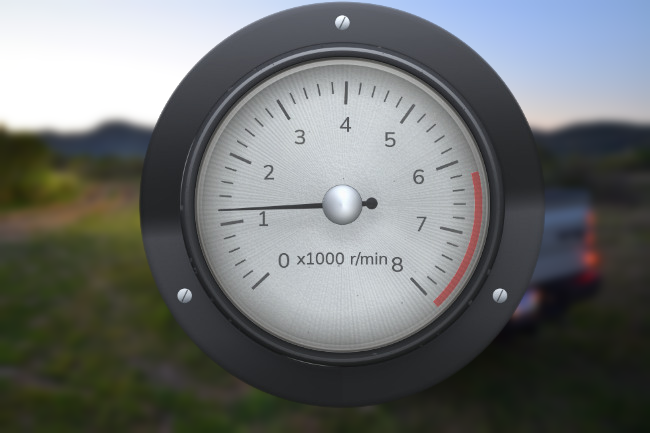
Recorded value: **1200** rpm
